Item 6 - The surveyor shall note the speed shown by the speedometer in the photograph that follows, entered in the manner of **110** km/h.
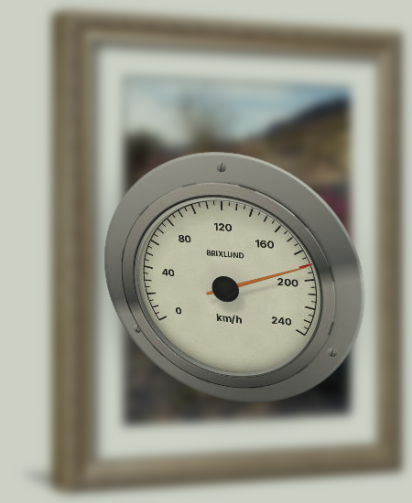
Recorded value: **190** km/h
